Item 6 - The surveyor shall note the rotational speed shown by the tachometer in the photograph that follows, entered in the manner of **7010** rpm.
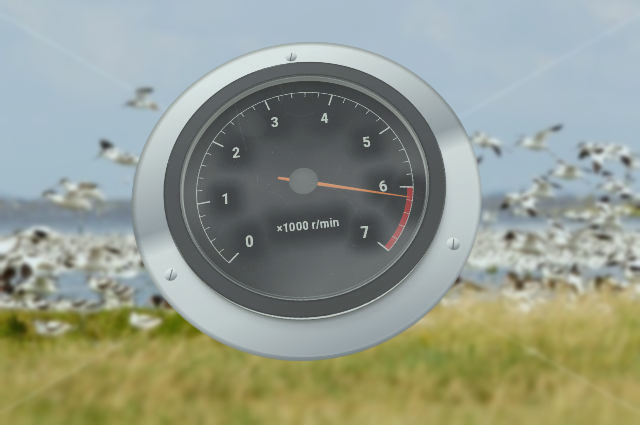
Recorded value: **6200** rpm
